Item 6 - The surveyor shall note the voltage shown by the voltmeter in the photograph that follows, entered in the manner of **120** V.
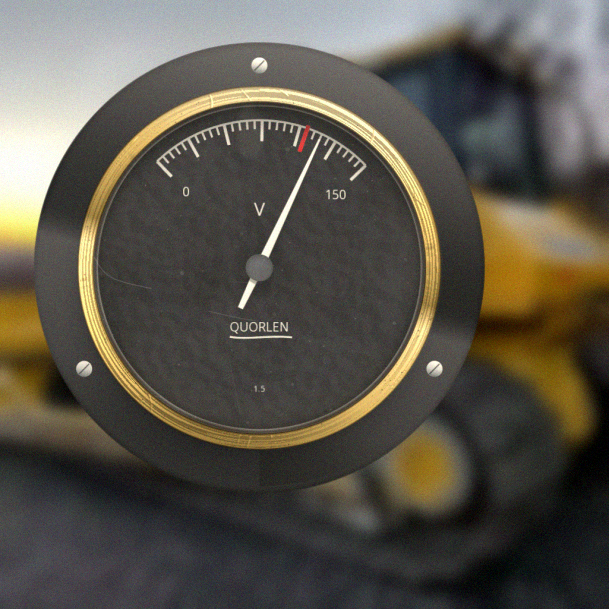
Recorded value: **115** V
